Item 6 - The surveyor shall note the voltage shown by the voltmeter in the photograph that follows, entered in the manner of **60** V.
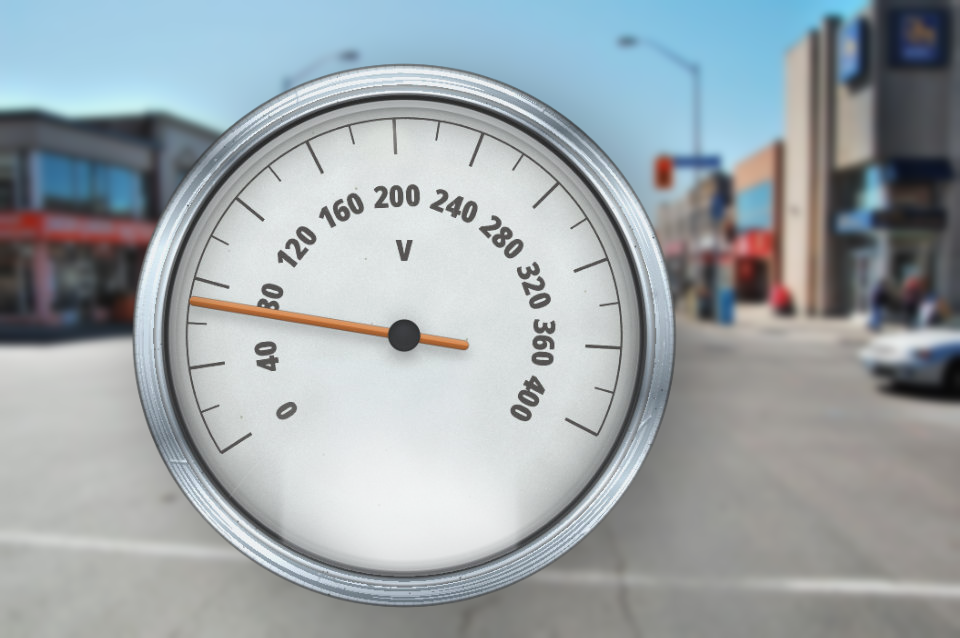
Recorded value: **70** V
